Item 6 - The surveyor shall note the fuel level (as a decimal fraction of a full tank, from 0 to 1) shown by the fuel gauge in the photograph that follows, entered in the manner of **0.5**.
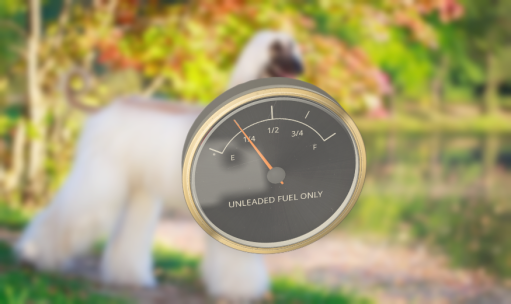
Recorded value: **0.25**
